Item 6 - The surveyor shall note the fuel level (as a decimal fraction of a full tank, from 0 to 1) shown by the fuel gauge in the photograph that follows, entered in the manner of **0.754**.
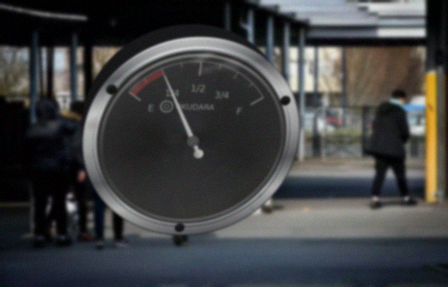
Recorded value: **0.25**
